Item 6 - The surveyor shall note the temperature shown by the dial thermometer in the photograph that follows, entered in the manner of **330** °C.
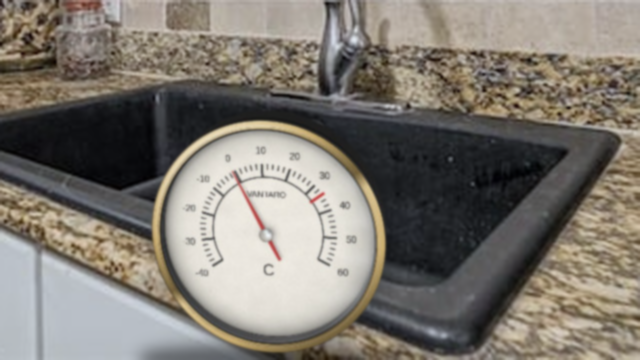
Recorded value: **0** °C
